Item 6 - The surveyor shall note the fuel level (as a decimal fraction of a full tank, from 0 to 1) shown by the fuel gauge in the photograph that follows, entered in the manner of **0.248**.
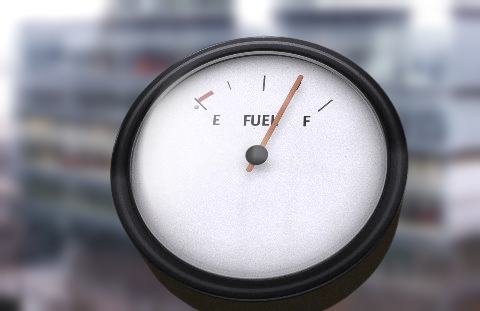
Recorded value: **0.75**
